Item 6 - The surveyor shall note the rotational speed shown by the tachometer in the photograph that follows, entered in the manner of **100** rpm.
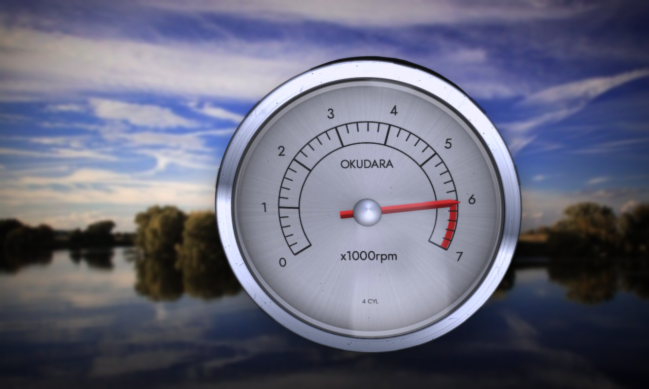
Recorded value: **6000** rpm
